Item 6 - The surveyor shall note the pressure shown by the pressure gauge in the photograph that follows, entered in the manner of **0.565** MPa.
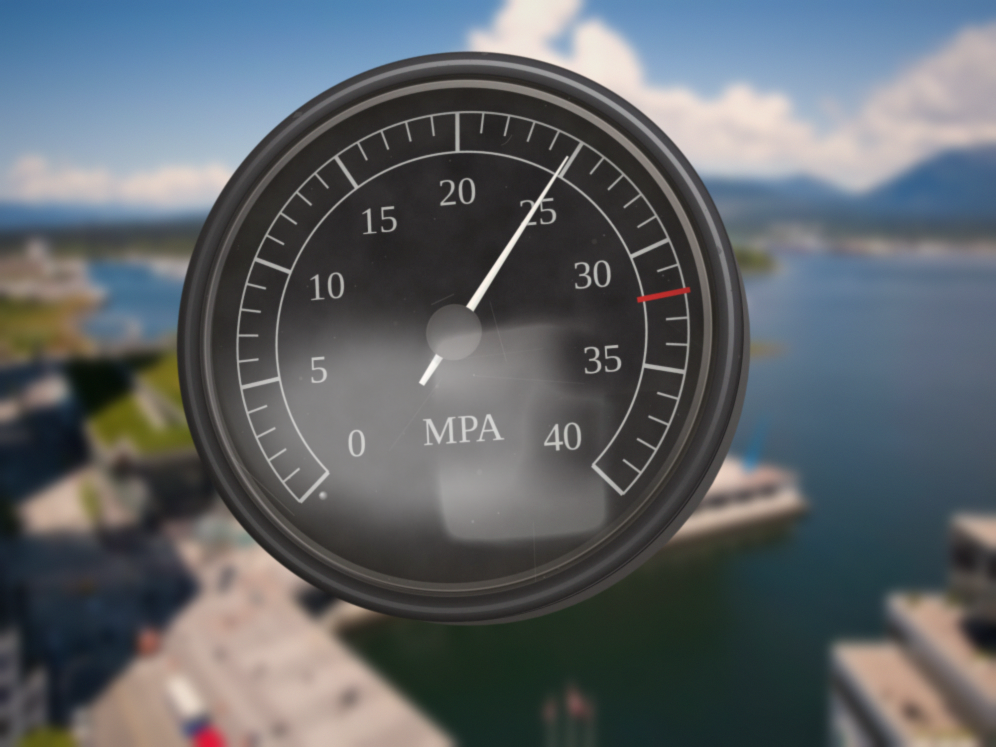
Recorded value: **25** MPa
